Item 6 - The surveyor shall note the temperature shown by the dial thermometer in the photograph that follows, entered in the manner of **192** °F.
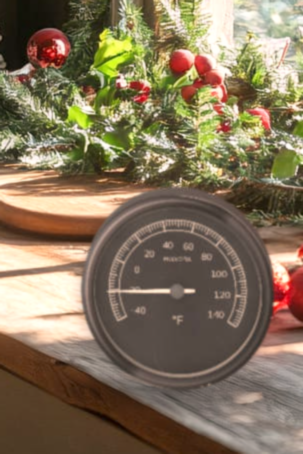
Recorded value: **-20** °F
